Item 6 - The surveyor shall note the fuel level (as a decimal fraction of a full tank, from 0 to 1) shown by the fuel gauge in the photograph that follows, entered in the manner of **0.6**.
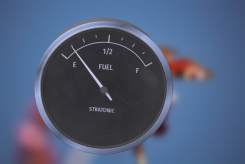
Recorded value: **0.125**
